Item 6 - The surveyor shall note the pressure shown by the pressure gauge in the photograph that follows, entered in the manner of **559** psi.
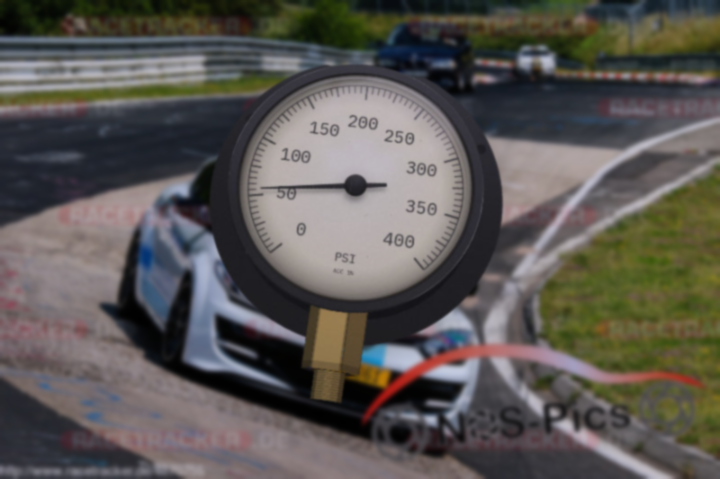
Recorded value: **55** psi
